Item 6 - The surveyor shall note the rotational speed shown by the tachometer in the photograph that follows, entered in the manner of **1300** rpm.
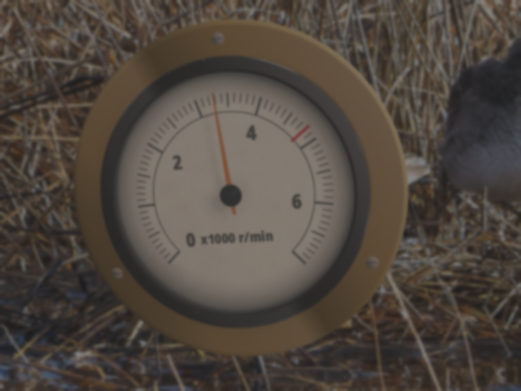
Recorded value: **3300** rpm
